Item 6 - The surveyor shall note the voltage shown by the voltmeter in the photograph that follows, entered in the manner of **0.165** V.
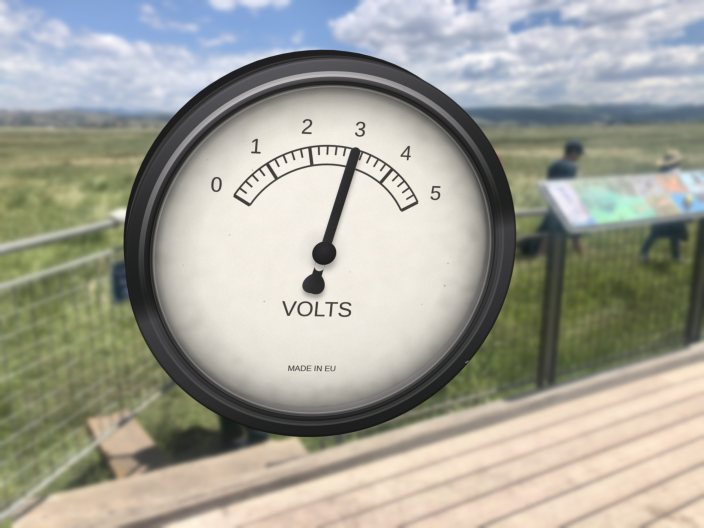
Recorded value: **3** V
